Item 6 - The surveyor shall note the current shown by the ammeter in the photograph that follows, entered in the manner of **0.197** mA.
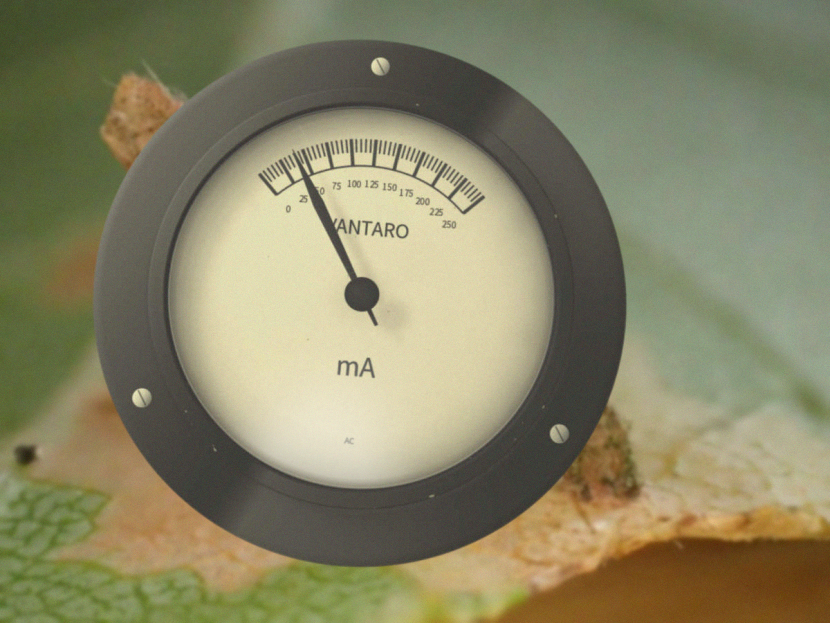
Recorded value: **40** mA
